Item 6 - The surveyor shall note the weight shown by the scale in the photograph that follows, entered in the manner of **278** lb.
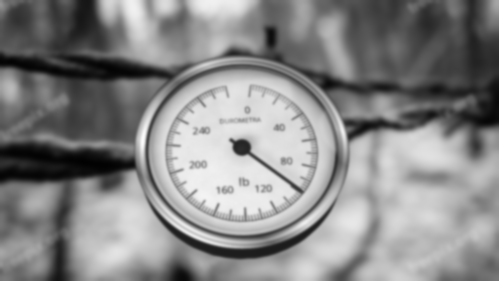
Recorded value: **100** lb
